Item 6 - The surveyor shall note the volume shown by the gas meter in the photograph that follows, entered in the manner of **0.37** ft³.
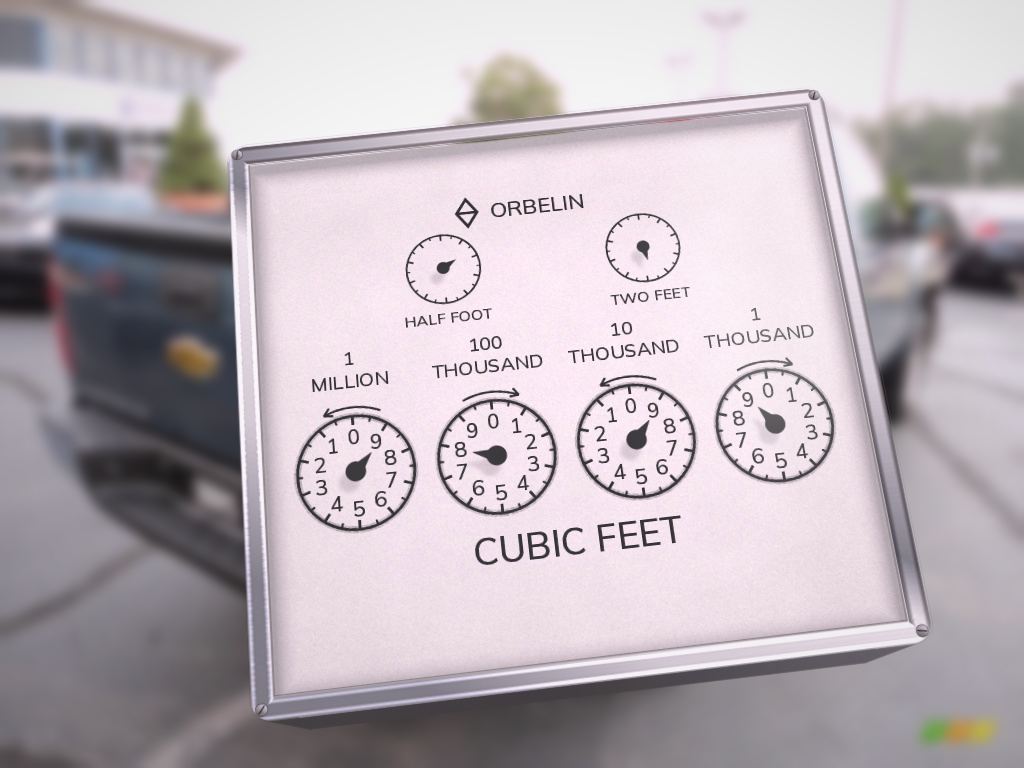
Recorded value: **878900** ft³
